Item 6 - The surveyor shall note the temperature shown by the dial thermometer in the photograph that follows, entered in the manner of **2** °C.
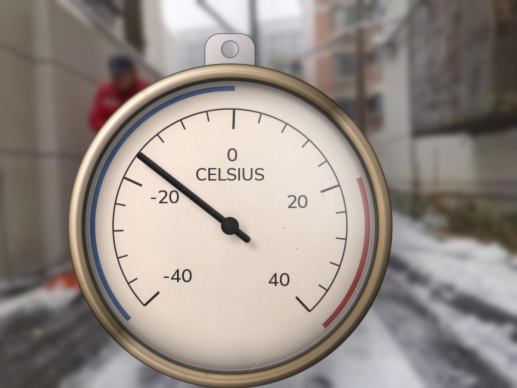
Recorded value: **-16** °C
